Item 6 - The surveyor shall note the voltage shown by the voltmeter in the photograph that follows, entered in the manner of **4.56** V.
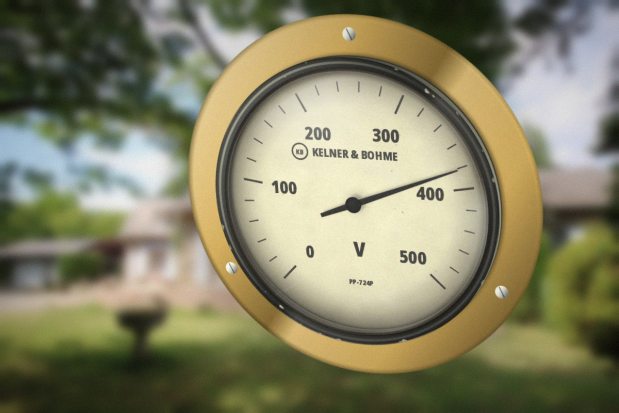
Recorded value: **380** V
